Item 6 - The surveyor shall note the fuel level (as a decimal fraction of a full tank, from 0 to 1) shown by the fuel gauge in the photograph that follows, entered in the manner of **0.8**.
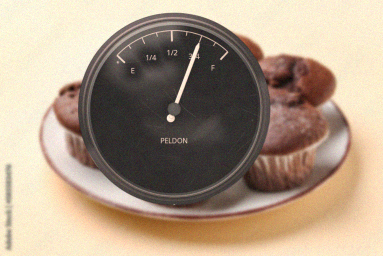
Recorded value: **0.75**
